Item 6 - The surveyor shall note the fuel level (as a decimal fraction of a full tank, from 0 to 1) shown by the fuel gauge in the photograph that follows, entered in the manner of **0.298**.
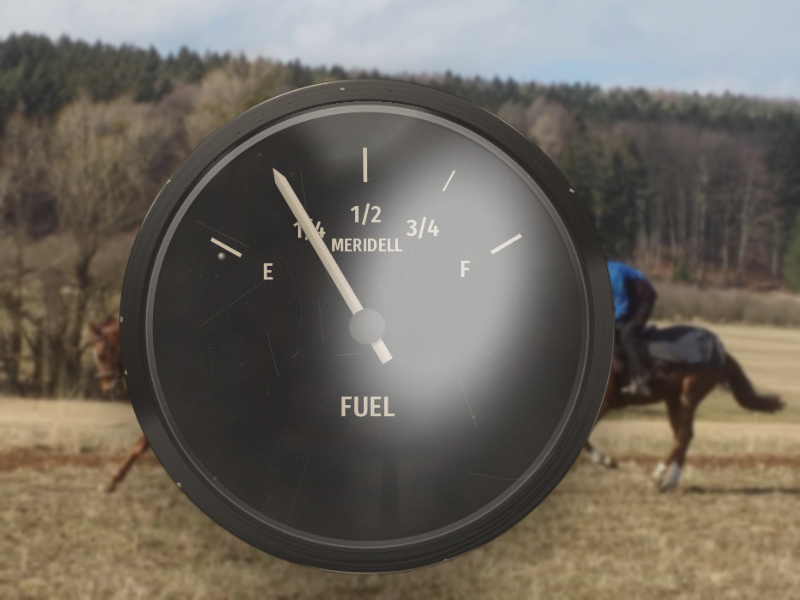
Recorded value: **0.25**
